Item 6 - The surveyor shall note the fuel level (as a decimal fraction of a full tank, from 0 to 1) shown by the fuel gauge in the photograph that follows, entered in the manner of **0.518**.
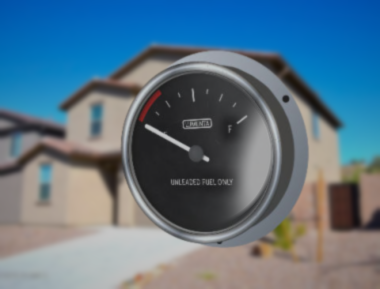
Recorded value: **0**
